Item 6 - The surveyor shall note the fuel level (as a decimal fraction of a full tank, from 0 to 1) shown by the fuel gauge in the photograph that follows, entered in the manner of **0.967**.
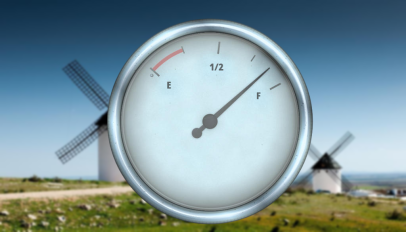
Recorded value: **0.875**
